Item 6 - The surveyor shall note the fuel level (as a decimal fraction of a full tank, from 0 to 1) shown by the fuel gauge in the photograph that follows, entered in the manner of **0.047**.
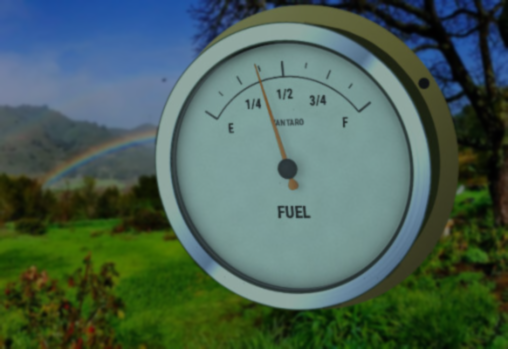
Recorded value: **0.375**
